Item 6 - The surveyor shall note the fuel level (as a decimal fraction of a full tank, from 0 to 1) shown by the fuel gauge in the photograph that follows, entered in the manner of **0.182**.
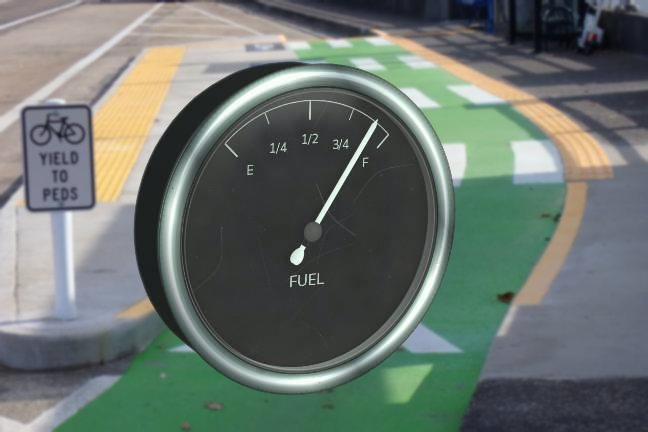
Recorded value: **0.875**
